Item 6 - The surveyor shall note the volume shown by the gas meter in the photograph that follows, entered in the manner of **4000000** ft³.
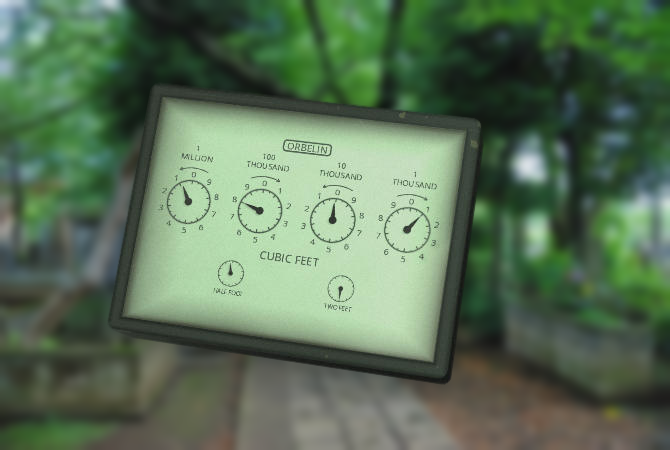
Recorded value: **80100** ft³
